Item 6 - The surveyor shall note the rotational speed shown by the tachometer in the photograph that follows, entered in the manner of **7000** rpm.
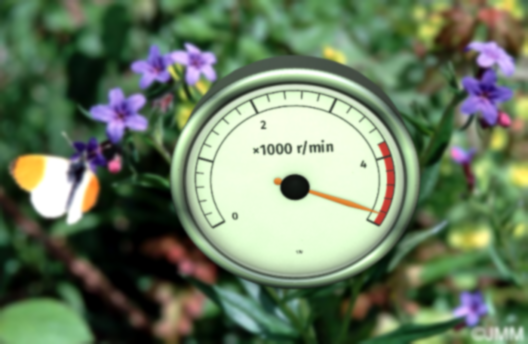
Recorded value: **4800** rpm
